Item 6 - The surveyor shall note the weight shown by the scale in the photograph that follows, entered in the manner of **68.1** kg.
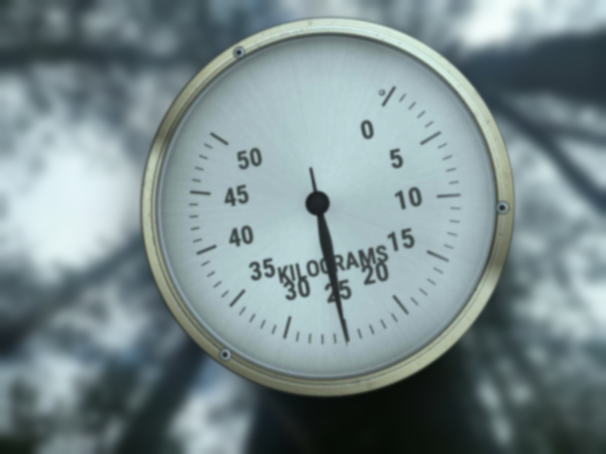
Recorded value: **25** kg
